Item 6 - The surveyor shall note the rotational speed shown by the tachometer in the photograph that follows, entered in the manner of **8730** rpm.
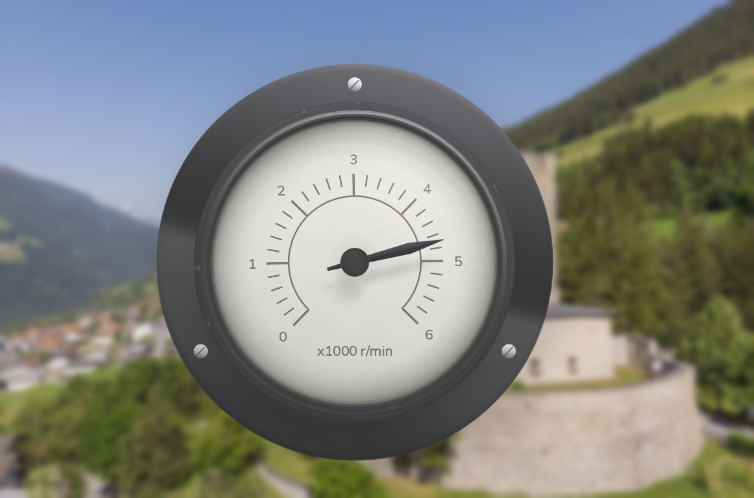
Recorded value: **4700** rpm
